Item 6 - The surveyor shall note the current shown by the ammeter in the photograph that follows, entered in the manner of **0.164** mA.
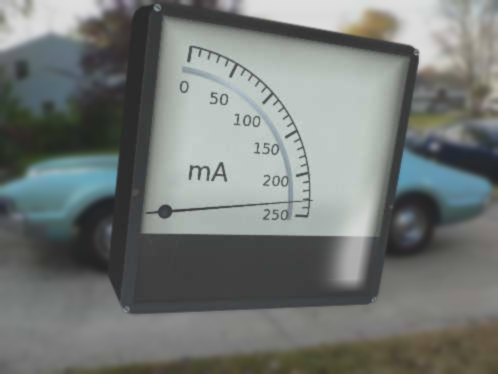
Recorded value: **230** mA
